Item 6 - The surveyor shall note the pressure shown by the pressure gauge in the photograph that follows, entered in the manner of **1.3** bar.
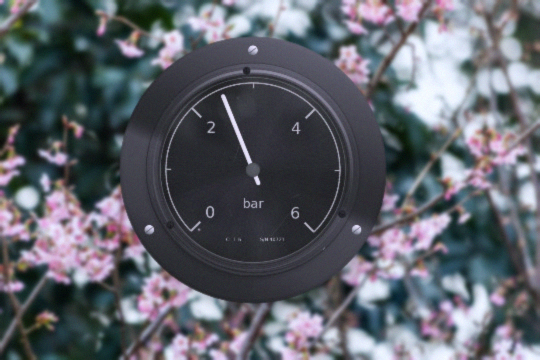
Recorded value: **2.5** bar
